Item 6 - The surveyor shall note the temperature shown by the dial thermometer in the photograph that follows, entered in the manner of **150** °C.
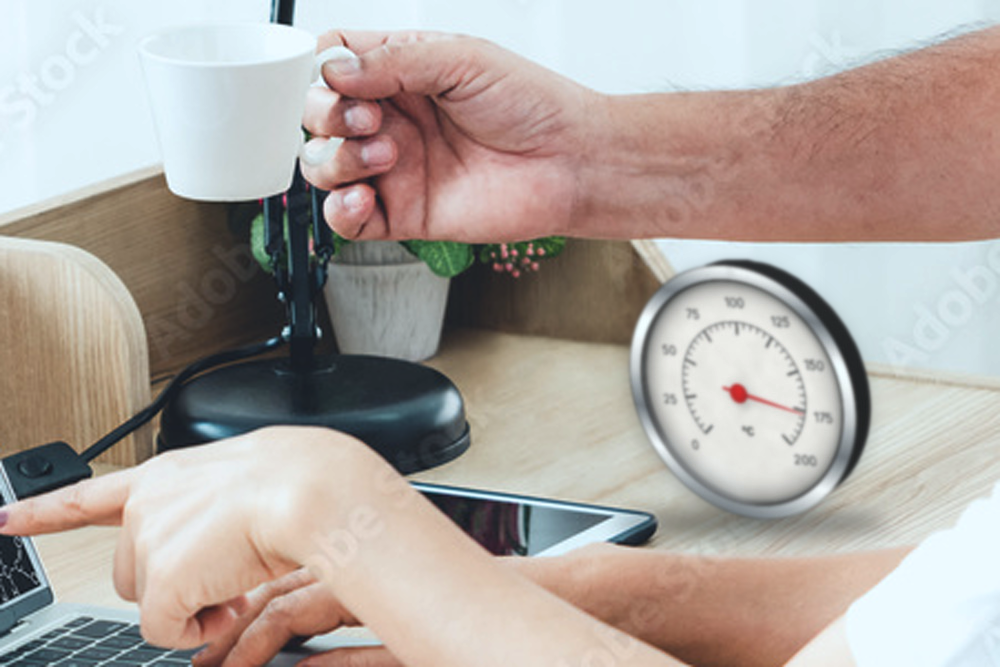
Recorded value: **175** °C
